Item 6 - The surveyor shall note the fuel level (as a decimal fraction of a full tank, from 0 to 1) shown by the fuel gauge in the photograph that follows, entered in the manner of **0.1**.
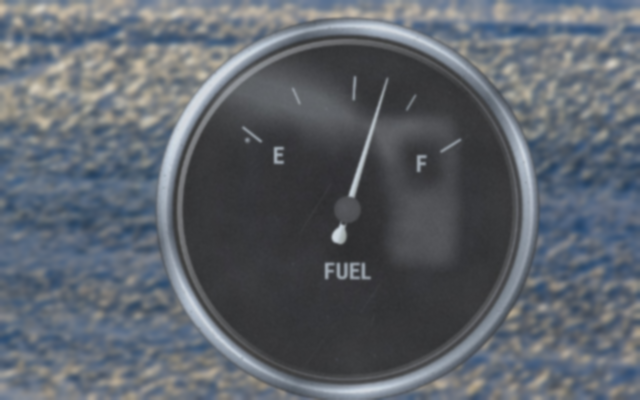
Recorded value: **0.625**
